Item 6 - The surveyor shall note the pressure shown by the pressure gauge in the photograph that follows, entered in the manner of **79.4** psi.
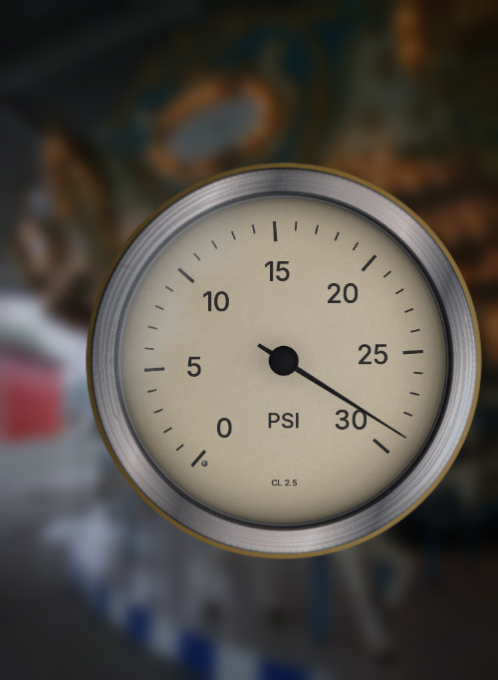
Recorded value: **29** psi
